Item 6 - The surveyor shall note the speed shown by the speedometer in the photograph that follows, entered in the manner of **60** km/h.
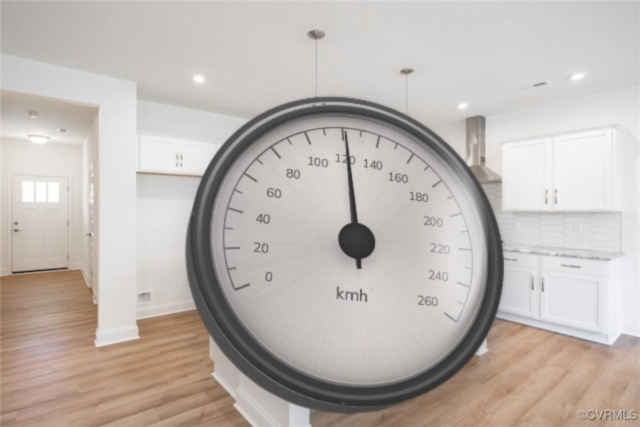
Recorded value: **120** km/h
